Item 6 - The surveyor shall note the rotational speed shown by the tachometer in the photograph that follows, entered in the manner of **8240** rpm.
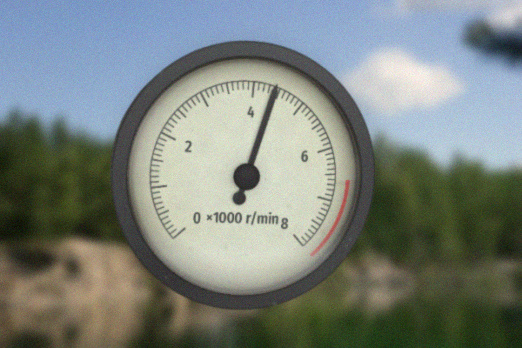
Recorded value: **4400** rpm
